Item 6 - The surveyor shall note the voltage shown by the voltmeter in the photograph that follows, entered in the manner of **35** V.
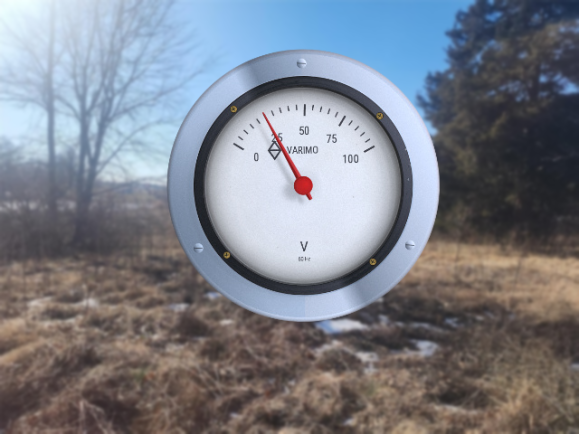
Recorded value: **25** V
